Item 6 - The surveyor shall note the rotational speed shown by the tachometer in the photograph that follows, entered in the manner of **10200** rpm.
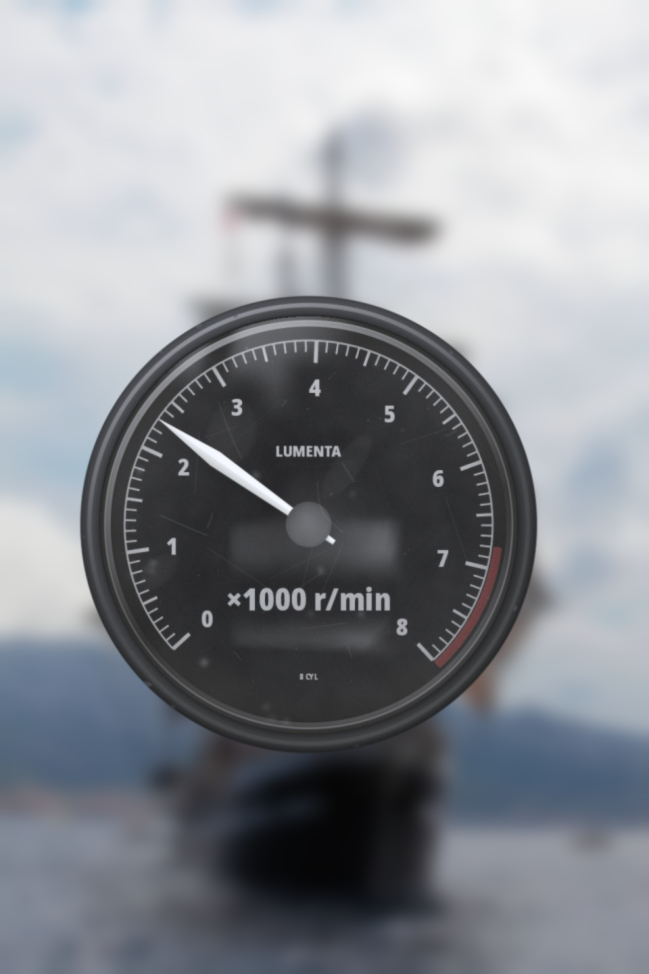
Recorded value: **2300** rpm
